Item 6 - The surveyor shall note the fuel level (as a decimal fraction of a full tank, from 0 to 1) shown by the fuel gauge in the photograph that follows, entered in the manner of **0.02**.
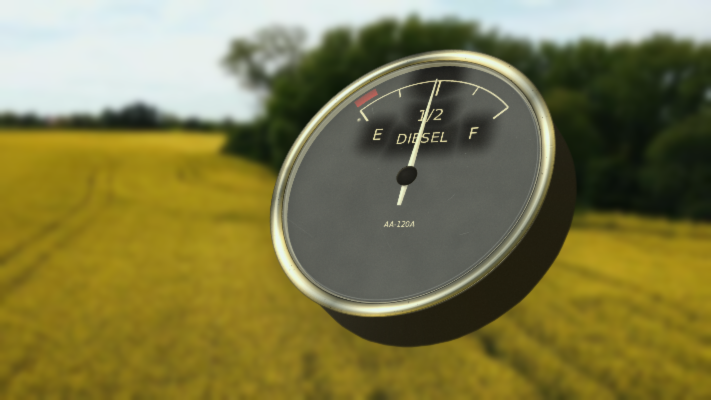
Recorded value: **0.5**
